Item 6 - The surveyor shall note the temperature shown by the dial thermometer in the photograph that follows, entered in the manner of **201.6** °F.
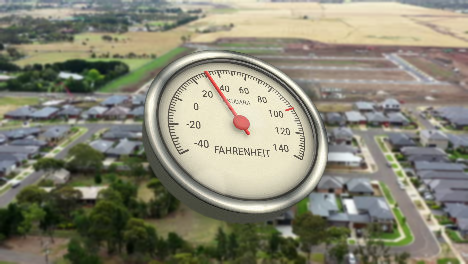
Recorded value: **30** °F
